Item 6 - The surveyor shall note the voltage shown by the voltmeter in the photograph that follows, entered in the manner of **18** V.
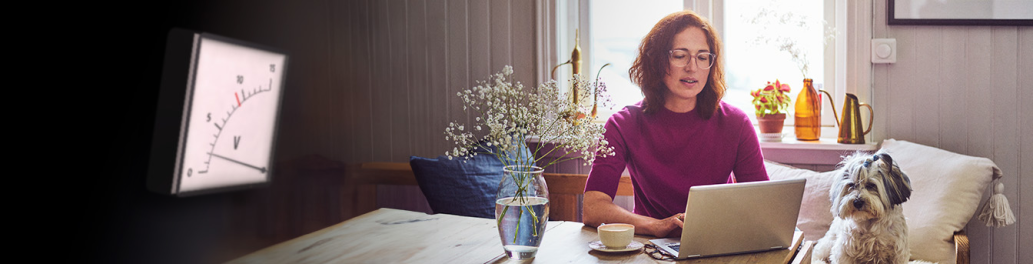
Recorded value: **2** V
